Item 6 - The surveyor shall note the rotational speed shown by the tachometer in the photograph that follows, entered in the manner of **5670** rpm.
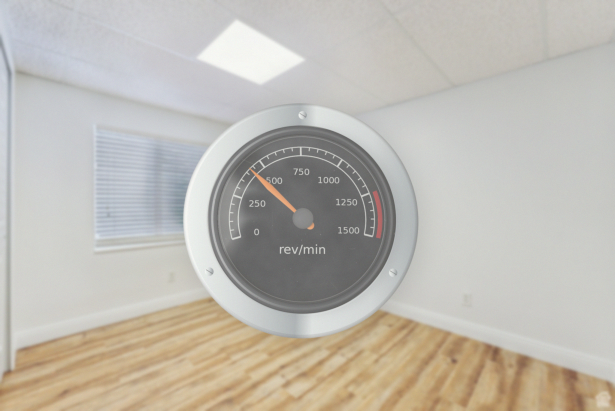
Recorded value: **425** rpm
